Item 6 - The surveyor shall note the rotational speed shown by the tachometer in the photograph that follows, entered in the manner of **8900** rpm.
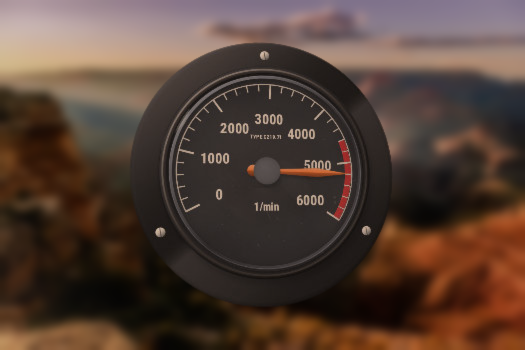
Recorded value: **5200** rpm
